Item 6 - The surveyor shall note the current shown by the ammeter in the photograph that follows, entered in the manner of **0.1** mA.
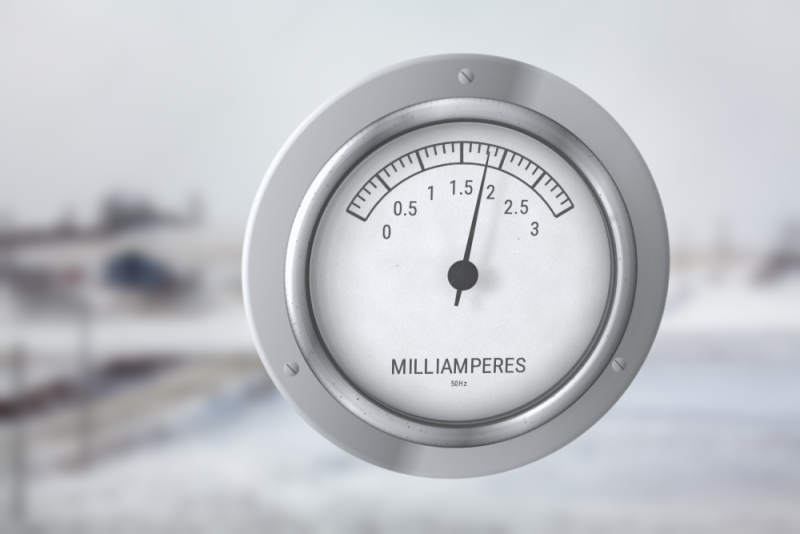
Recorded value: **1.8** mA
